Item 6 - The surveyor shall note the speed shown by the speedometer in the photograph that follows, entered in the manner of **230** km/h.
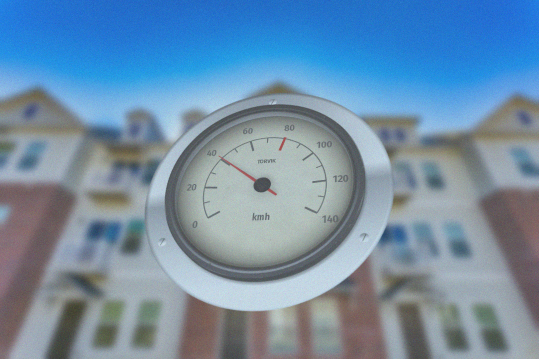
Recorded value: **40** km/h
